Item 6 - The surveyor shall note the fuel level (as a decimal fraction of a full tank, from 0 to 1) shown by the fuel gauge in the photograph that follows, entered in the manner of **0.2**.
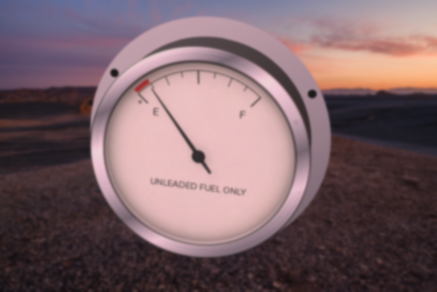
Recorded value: **0.125**
